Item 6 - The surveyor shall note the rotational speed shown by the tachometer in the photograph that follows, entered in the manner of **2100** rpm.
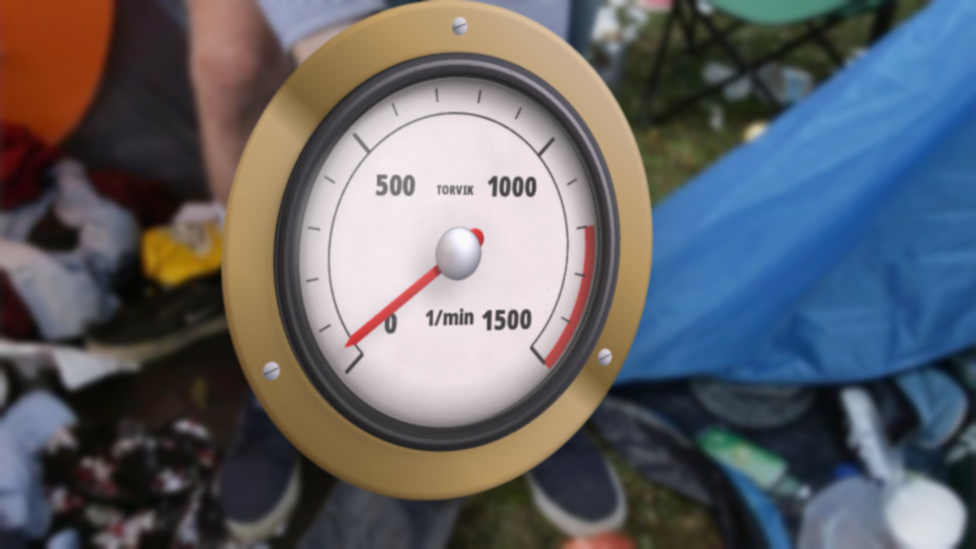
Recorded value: **50** rpm
